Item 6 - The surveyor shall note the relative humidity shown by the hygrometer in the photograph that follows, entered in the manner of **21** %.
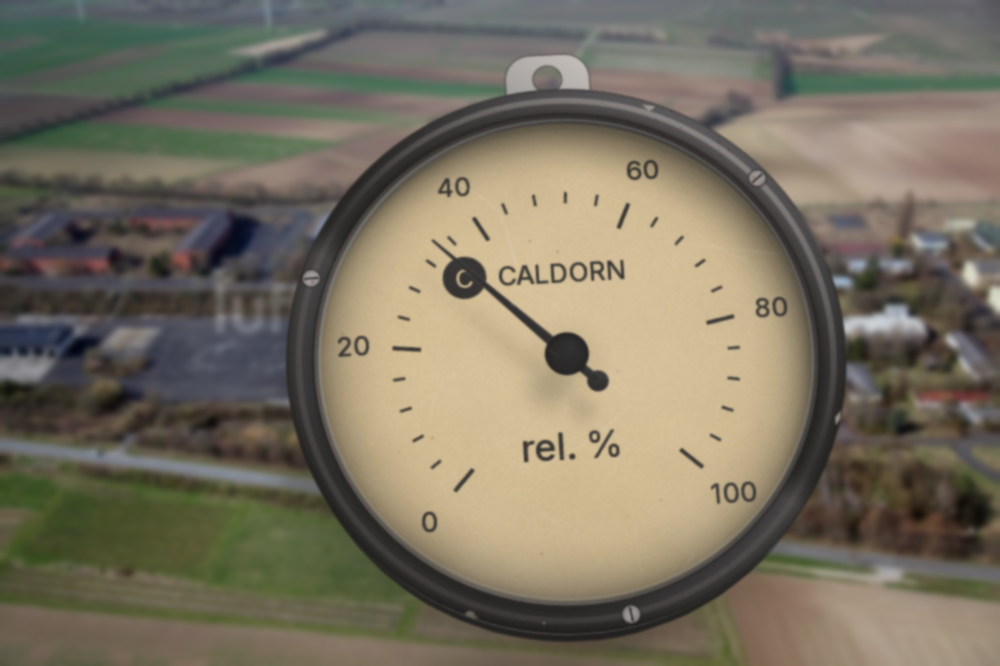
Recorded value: **34** %
